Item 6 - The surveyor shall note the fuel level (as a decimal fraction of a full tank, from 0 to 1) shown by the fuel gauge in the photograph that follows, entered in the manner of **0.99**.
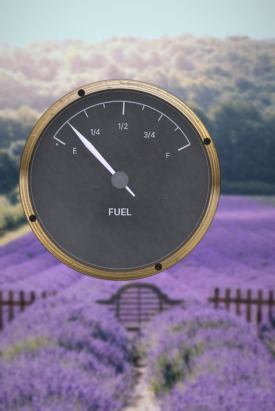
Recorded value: **0.125**
